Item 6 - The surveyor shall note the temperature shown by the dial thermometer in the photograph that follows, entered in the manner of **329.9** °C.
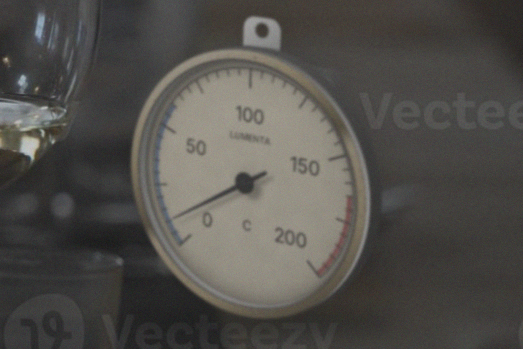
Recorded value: **10** °C
